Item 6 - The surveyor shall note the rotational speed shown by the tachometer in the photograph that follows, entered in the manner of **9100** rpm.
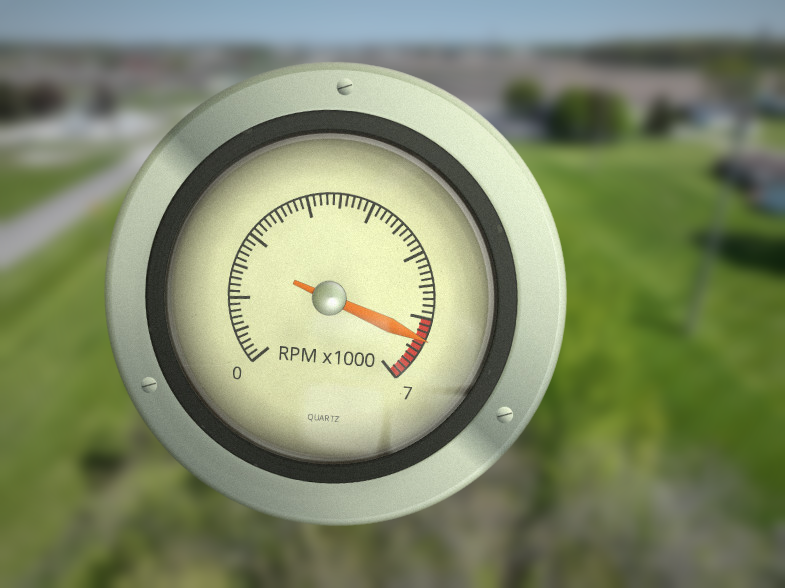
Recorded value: **6300** rpm
